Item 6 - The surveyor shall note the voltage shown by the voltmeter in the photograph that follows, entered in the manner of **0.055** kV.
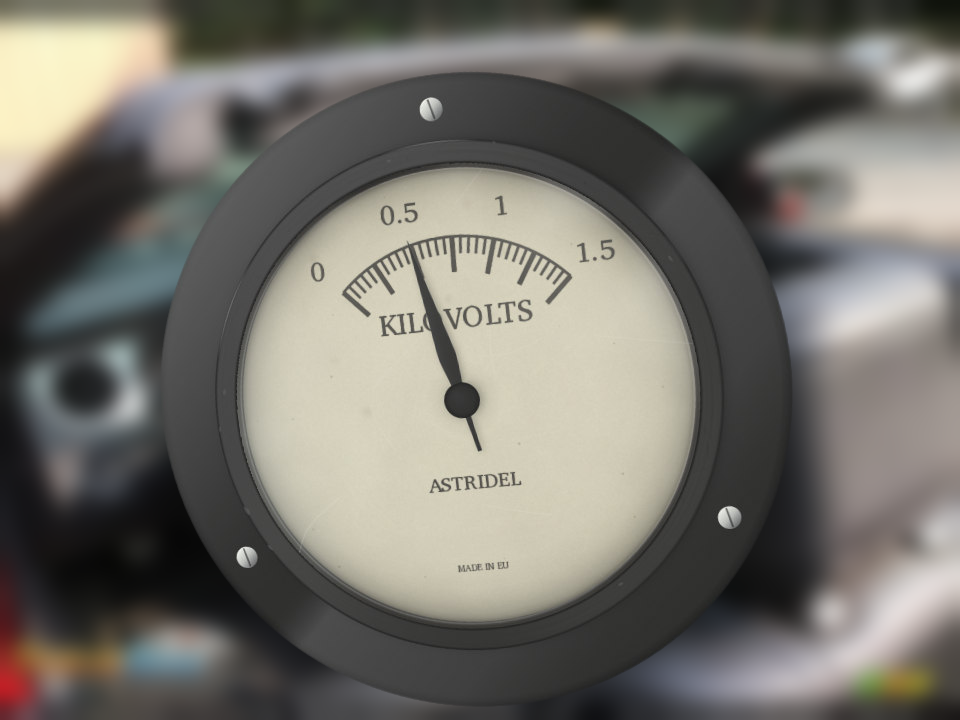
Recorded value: **0.5** kV
